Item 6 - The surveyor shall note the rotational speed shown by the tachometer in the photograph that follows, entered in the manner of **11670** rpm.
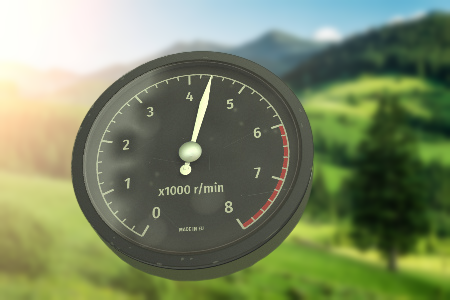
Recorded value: **4400** rpm
